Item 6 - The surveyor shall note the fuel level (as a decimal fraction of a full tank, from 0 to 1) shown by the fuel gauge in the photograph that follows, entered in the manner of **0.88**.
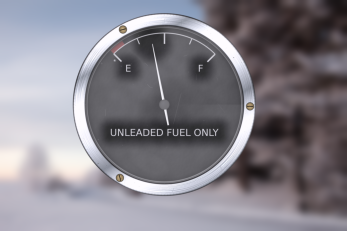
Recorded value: **0.375**
